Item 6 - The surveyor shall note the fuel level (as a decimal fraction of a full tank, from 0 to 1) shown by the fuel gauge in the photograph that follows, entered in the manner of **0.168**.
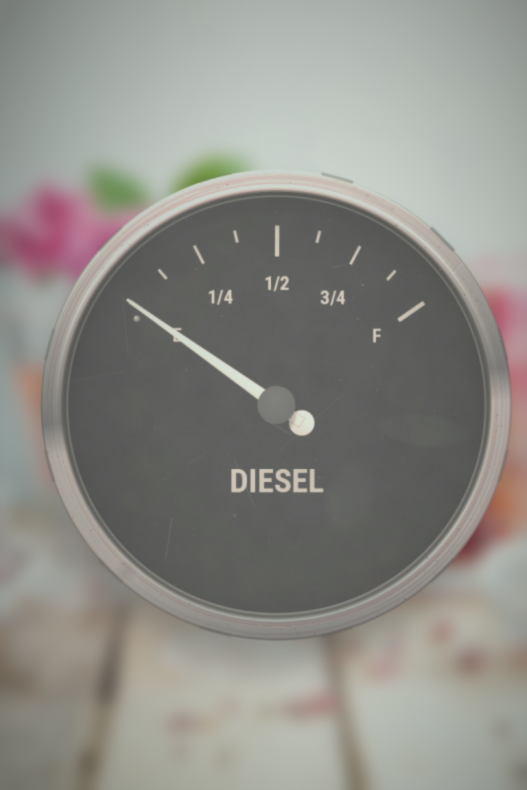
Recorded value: **0**
